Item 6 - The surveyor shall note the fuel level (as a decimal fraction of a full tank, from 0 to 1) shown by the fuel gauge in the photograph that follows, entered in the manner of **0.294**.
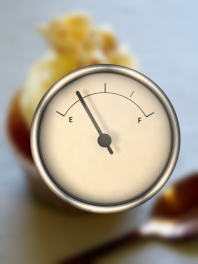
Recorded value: **0.25**
